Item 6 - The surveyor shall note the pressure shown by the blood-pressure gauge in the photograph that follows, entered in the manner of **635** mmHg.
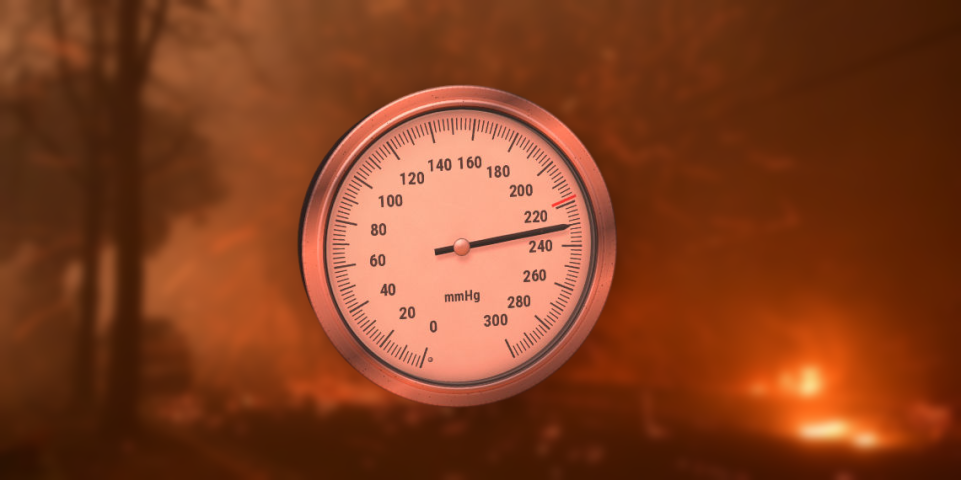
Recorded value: **230** mmHg
